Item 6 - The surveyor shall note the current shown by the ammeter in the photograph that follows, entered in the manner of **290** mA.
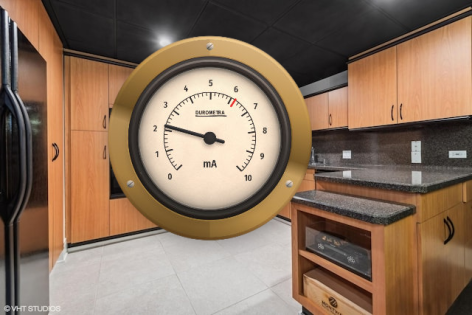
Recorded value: **2.2** mA
